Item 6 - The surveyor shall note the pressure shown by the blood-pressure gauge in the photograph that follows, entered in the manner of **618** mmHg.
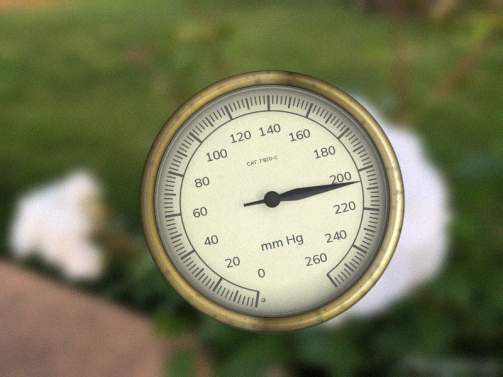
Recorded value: **206** mmHg
